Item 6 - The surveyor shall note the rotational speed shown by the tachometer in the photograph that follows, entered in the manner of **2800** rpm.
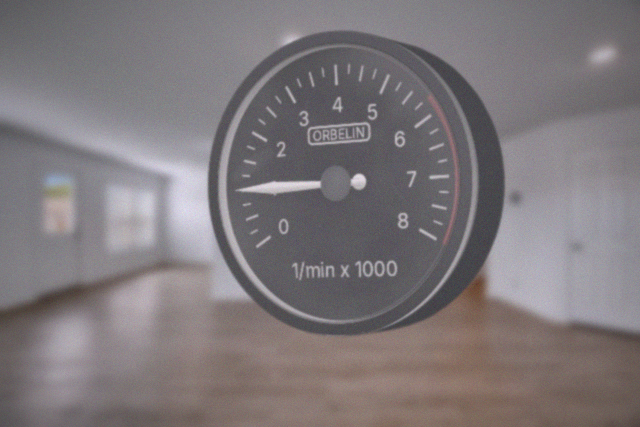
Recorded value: **1000** rpm
